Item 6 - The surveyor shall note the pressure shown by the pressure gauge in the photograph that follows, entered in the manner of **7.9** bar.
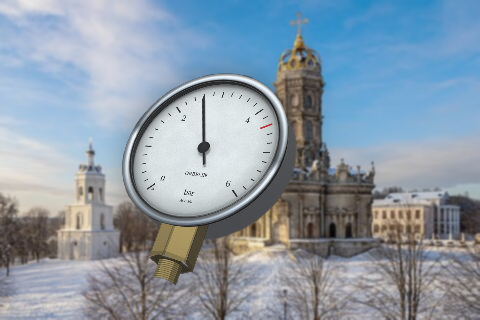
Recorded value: **2.6** bar
